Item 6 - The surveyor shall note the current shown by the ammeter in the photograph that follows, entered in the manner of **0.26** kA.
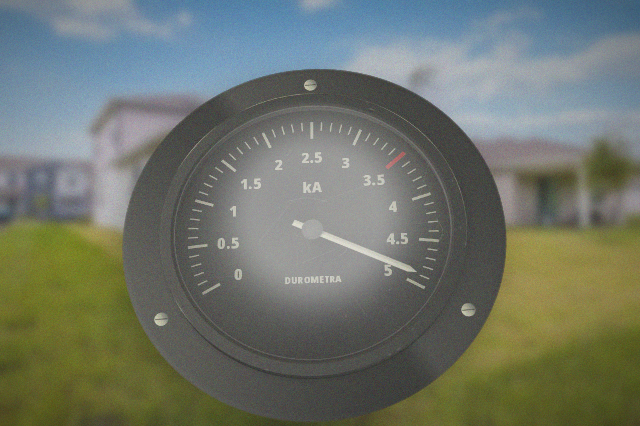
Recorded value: **4.9** kA
